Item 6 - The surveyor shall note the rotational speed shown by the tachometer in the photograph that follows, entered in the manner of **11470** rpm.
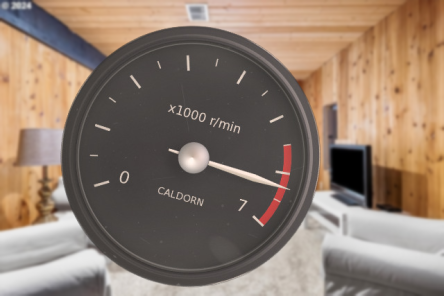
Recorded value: **6250** rpm
